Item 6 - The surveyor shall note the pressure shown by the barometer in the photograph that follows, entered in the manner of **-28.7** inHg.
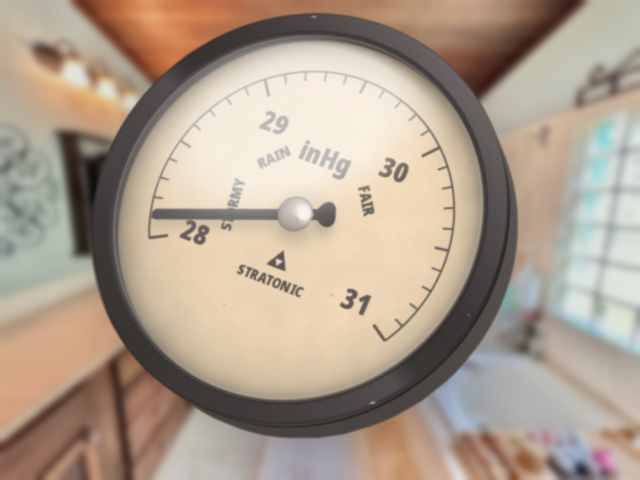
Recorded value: **28.1** inHg
